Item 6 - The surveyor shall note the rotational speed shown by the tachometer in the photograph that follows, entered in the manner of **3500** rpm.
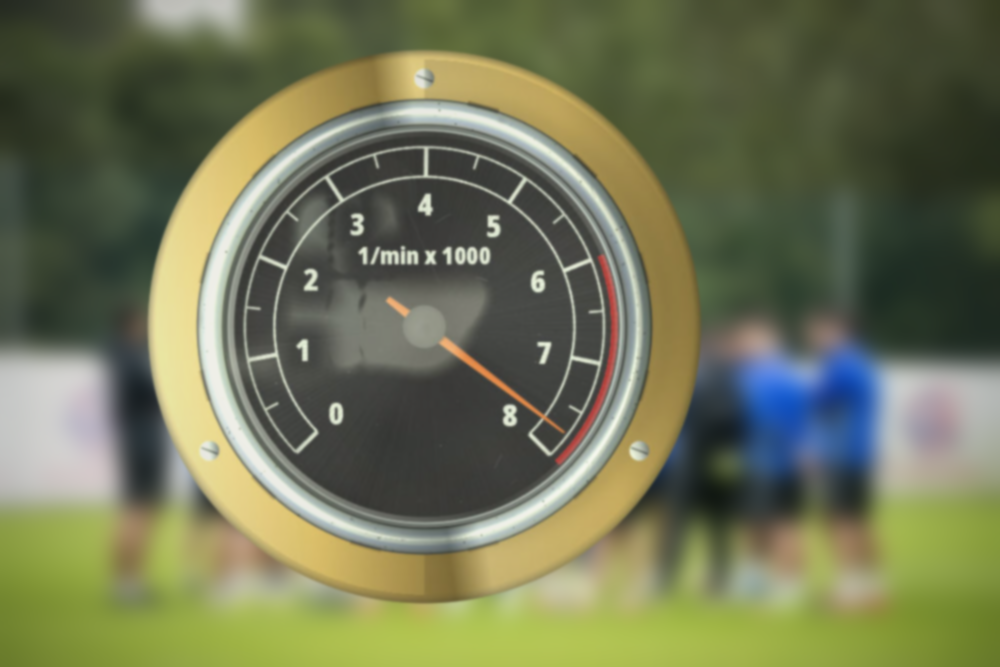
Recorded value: **7750** rpm
